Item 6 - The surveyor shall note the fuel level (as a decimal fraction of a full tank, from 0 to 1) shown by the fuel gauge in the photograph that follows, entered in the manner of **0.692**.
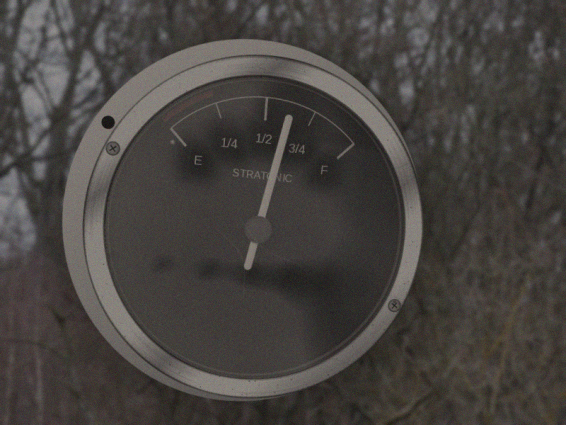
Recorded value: **0.625**
